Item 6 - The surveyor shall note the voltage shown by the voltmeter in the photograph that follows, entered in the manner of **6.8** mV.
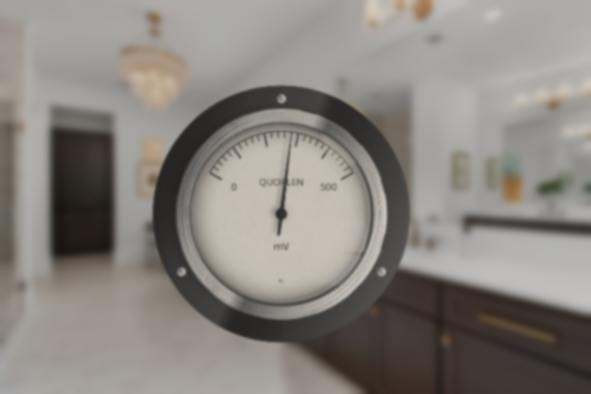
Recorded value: **280** mV
